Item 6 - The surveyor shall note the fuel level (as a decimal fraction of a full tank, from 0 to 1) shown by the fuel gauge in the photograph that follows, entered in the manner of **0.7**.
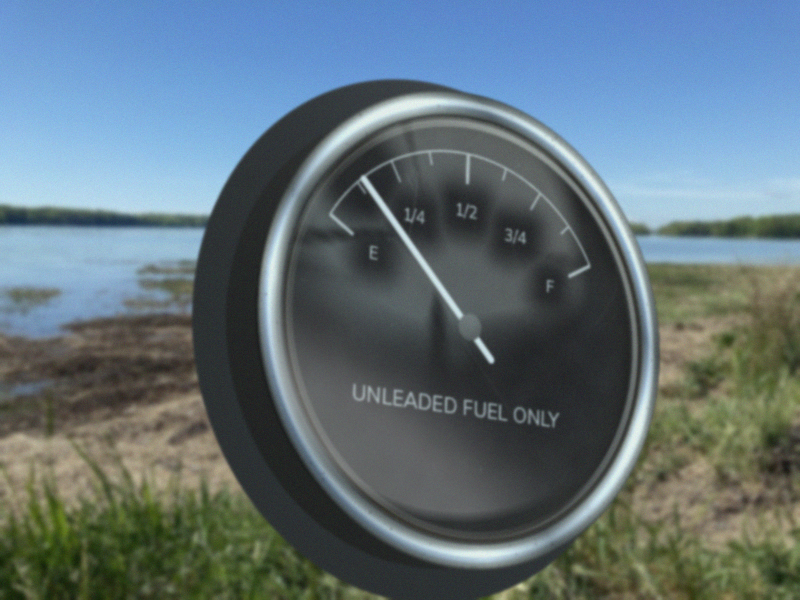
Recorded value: **0.125**
